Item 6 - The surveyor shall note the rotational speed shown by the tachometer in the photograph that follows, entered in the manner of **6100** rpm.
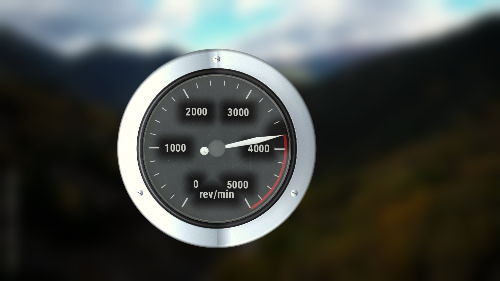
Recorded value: **3800** rpm
